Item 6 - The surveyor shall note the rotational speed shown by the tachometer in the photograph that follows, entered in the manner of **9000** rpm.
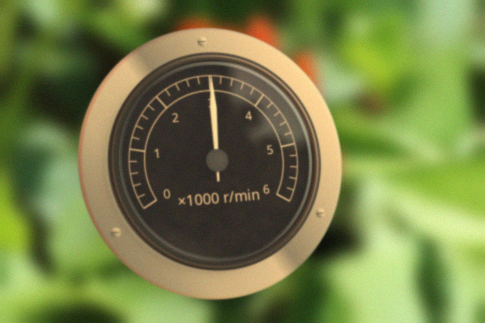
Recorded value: **3000** rpm
